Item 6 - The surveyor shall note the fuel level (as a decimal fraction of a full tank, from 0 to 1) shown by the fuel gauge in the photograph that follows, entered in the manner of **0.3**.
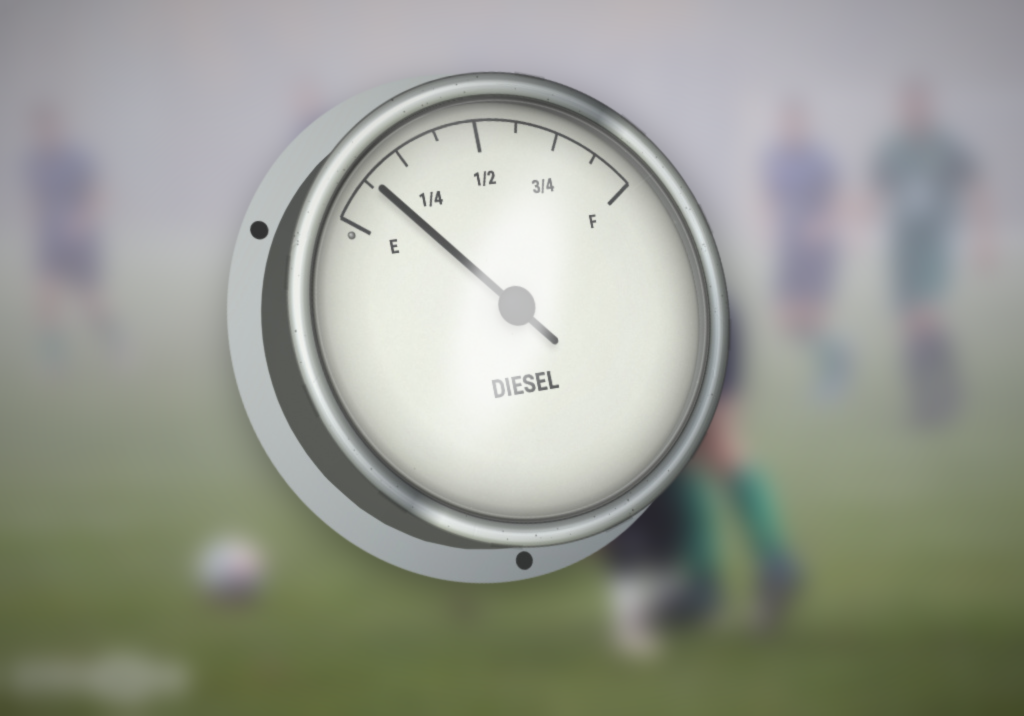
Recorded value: **0.125**
